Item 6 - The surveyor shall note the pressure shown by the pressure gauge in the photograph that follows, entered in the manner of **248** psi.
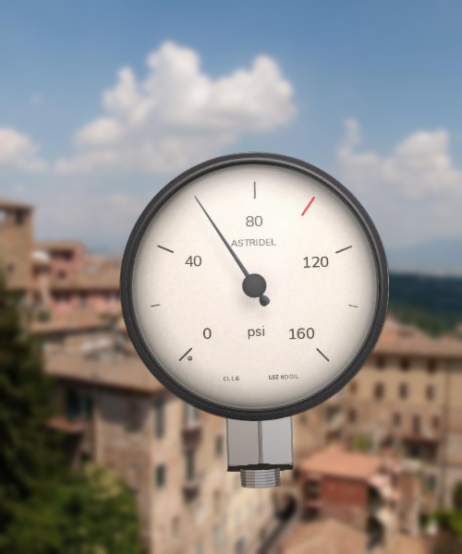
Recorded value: **60** psi
